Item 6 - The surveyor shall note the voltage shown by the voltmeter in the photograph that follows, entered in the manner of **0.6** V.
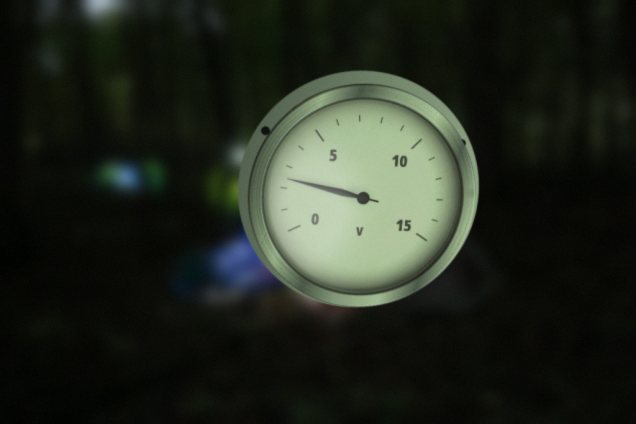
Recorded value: **2.5** V
